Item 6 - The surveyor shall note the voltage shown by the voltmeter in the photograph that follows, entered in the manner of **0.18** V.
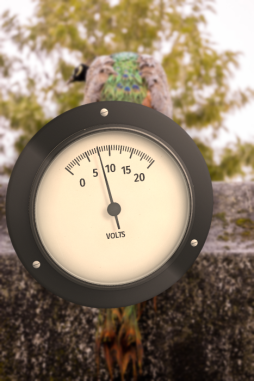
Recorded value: **7.5** V
